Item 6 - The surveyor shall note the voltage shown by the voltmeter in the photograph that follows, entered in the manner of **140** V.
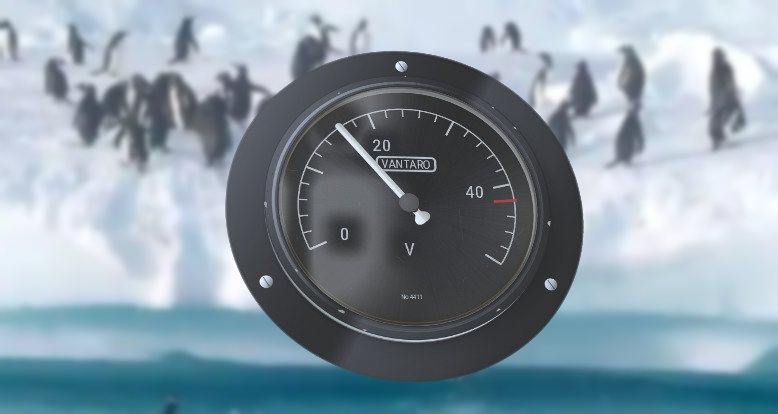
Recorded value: **16** V
